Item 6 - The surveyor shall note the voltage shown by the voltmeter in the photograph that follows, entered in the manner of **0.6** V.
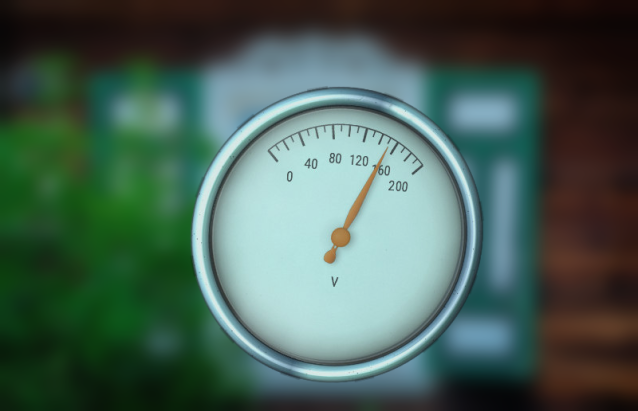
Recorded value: **150** V
